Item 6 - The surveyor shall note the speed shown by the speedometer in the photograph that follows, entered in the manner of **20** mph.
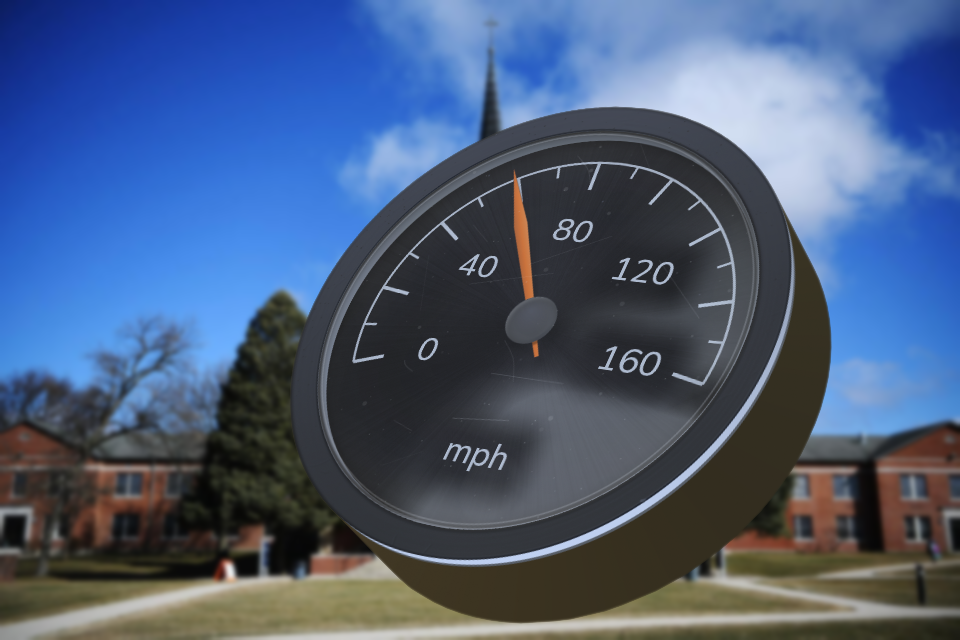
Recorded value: **60** mph
